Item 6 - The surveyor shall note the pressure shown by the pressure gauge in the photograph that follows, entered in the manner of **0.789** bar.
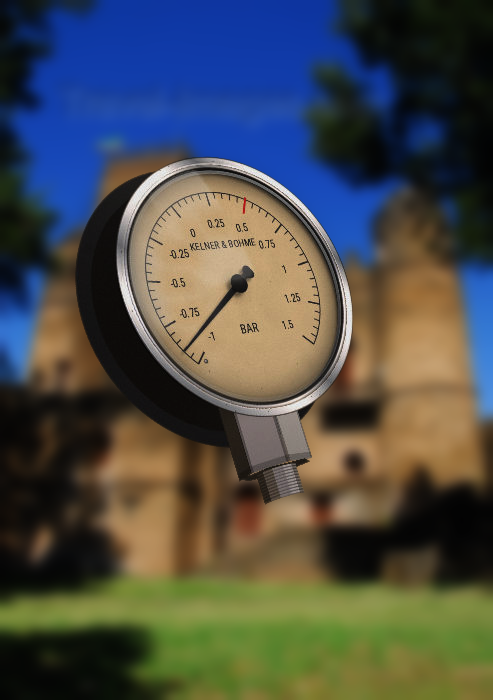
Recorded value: **-0.9** bar
